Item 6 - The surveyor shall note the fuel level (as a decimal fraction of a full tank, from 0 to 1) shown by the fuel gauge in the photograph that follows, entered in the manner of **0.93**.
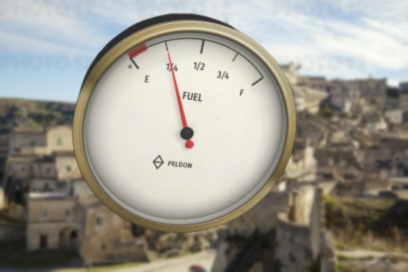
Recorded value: **0.25**
